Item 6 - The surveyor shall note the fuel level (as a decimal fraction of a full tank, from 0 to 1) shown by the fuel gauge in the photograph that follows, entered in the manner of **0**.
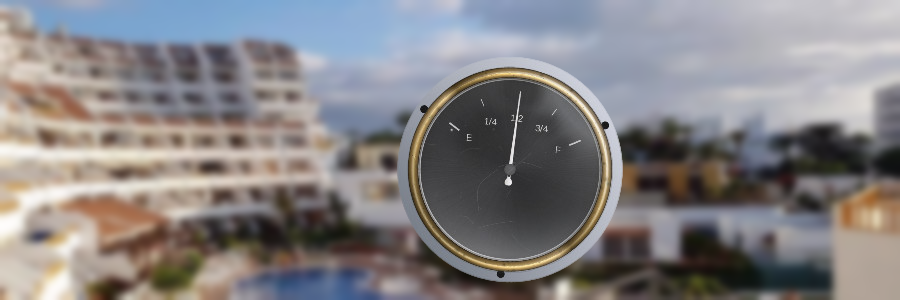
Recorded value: **0.5**
